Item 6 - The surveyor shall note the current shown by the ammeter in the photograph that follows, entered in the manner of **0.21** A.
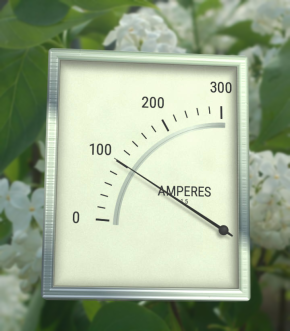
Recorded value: **100** A
